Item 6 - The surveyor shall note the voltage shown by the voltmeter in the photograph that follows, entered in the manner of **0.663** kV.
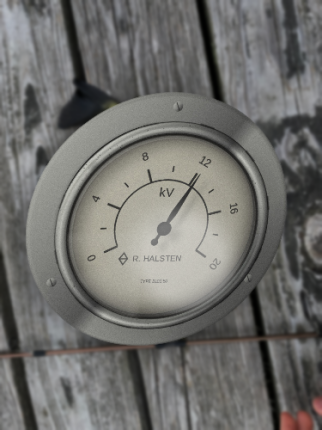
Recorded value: **12** kV
